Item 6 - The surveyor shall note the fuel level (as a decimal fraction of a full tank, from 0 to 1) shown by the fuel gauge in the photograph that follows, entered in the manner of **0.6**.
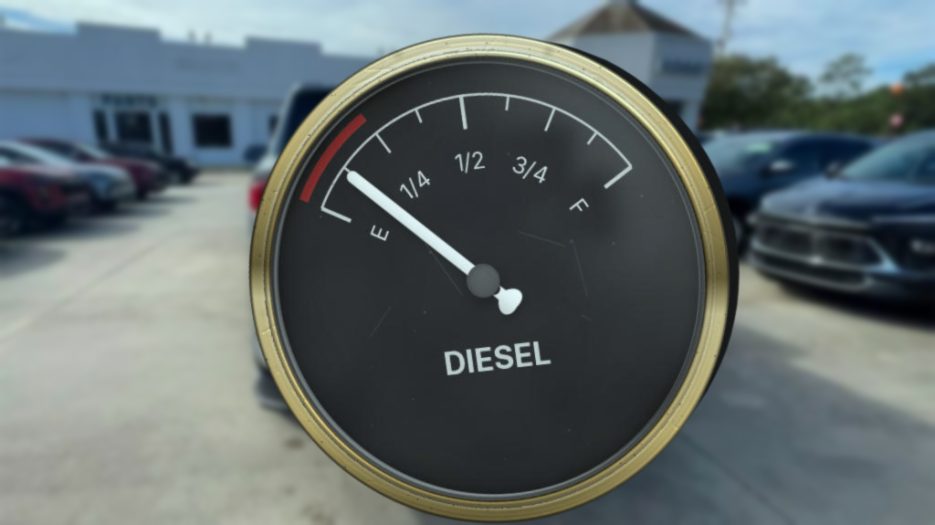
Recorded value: **0.125**
